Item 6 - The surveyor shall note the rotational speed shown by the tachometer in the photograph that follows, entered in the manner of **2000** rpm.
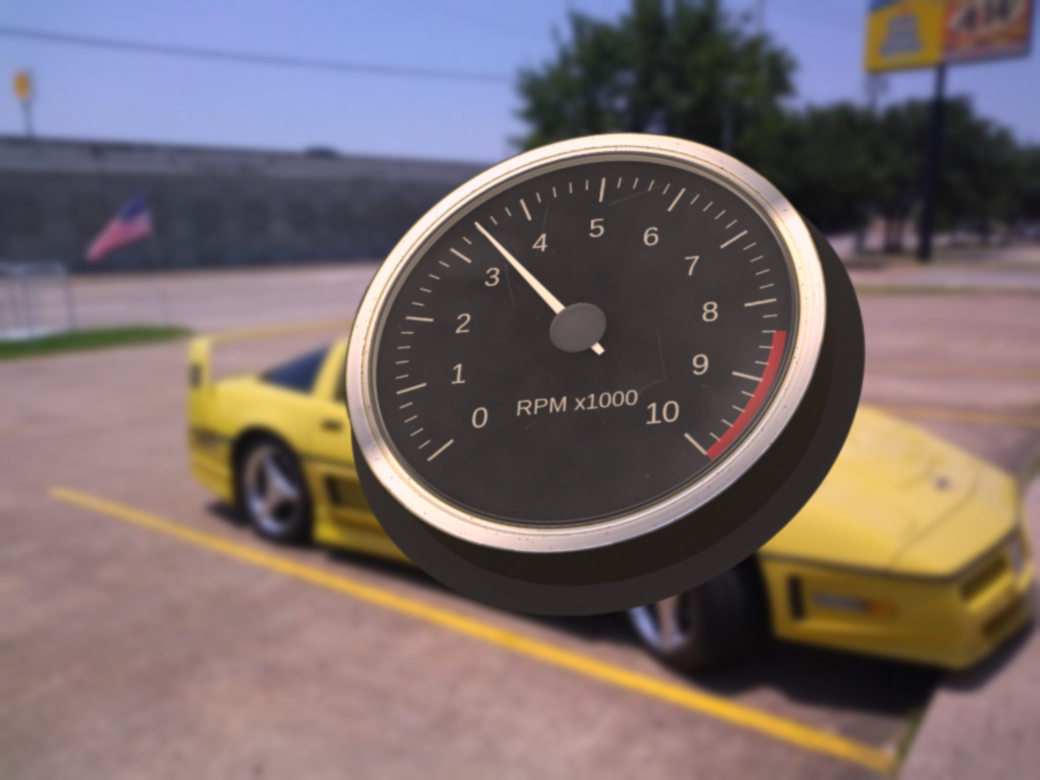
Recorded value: **3400** rpm
